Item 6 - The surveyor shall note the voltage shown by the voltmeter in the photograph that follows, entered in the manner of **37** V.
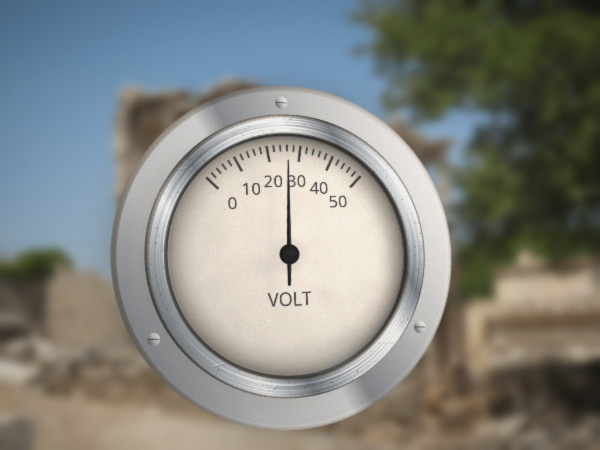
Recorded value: **26** V
